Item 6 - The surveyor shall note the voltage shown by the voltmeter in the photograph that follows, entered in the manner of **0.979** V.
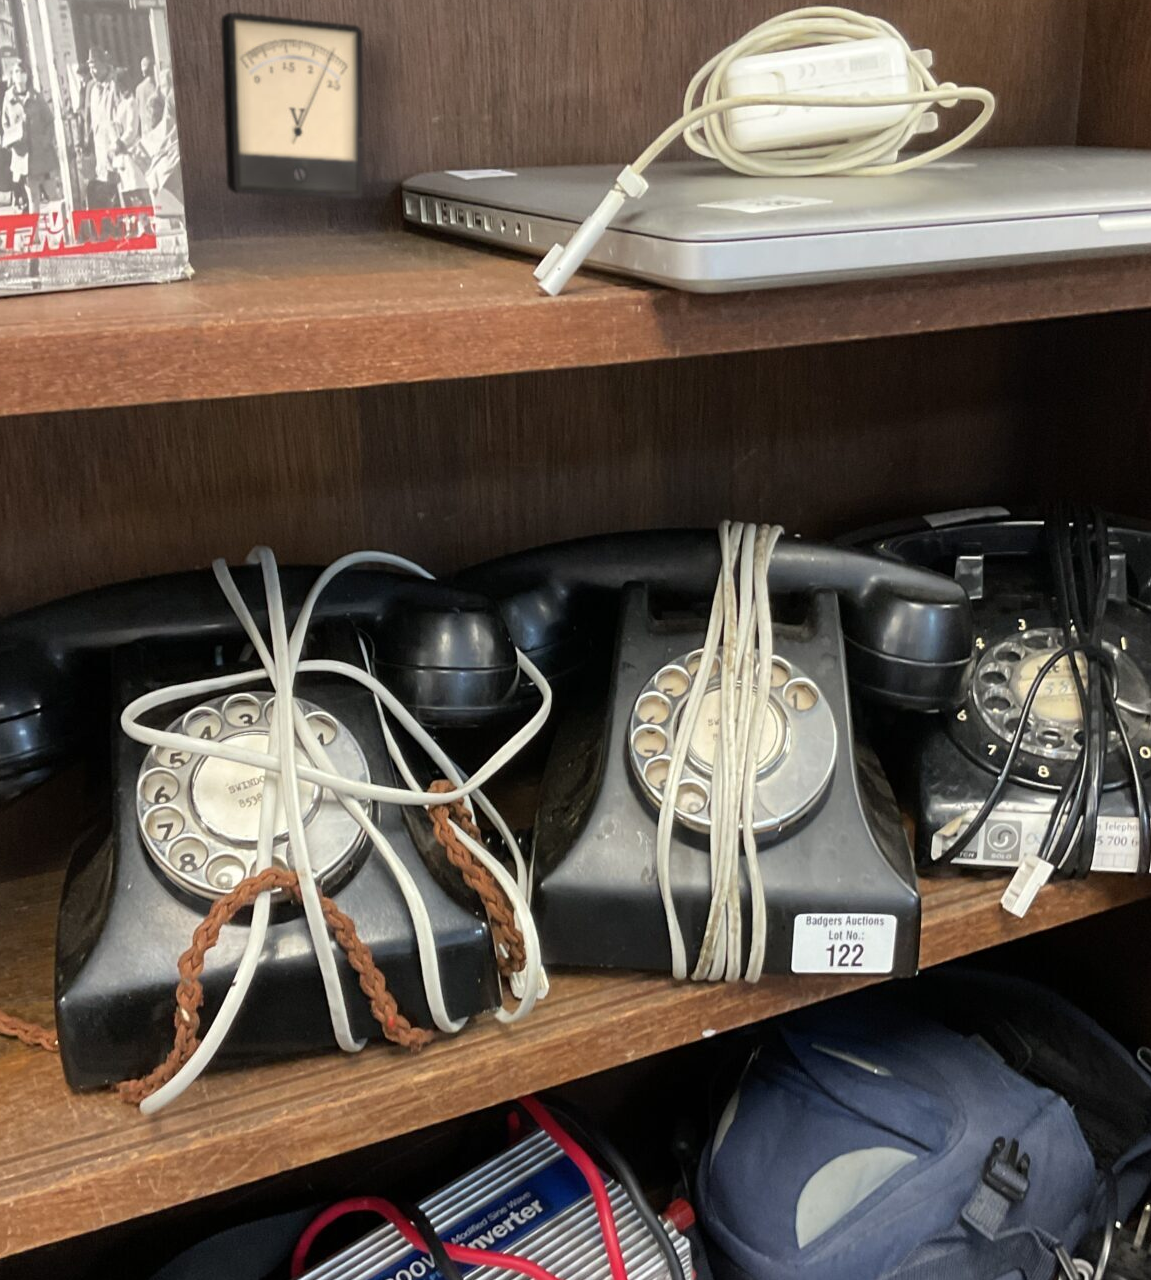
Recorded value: **2.25** V
